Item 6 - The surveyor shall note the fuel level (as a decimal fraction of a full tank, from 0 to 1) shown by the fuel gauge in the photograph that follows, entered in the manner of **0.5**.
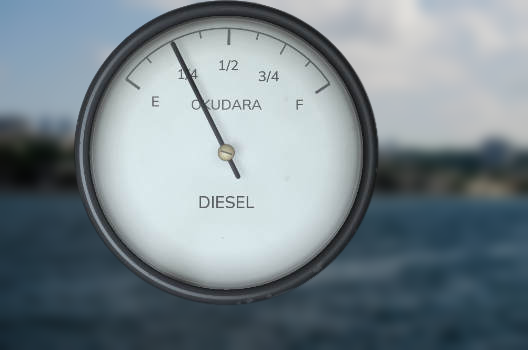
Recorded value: **0.25**
